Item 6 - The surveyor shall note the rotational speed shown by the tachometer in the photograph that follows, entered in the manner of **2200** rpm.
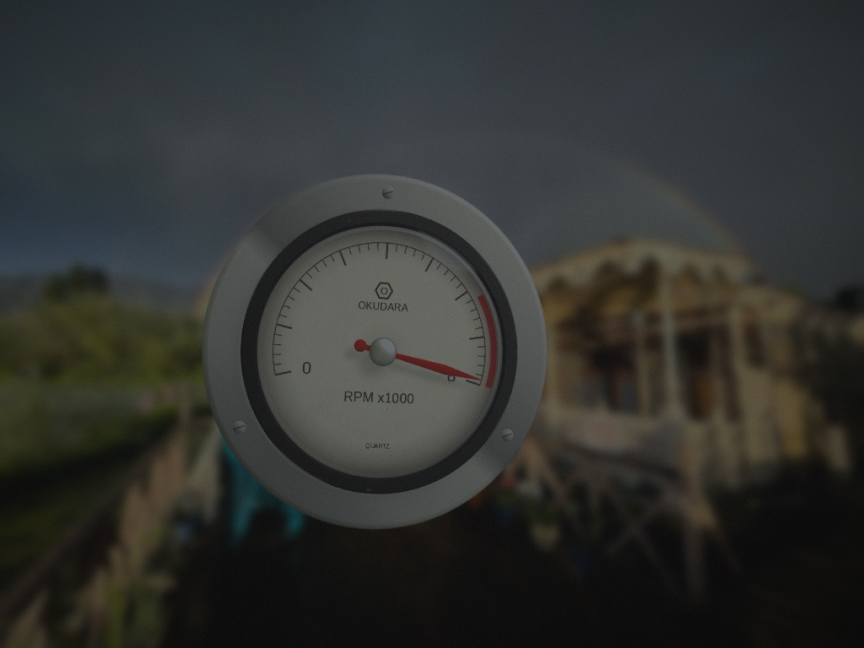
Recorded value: **7900** rpm
